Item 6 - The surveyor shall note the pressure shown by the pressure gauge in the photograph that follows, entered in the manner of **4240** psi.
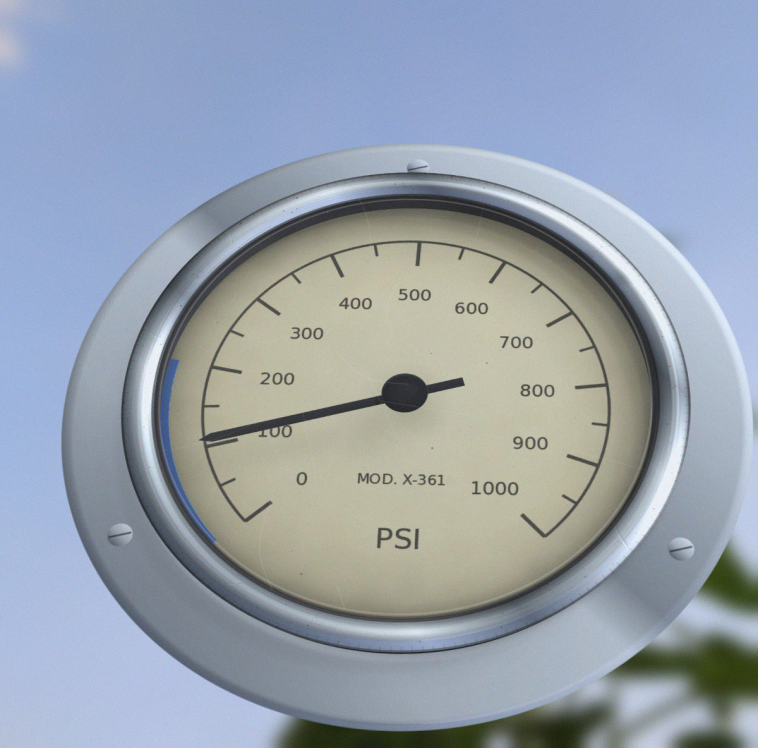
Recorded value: **100** psi
